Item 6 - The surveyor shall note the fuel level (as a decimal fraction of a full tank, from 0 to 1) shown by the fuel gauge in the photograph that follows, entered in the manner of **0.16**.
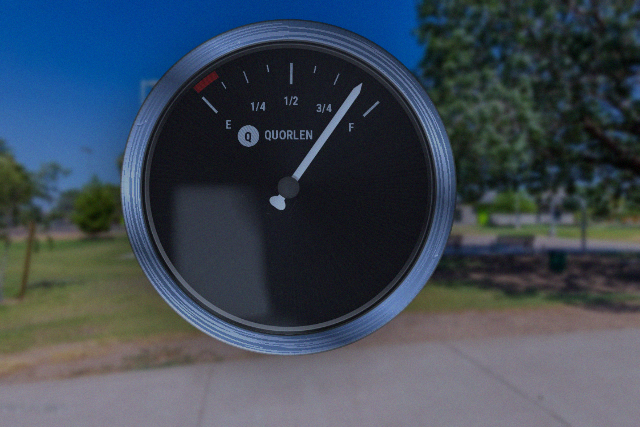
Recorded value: **0.875**
